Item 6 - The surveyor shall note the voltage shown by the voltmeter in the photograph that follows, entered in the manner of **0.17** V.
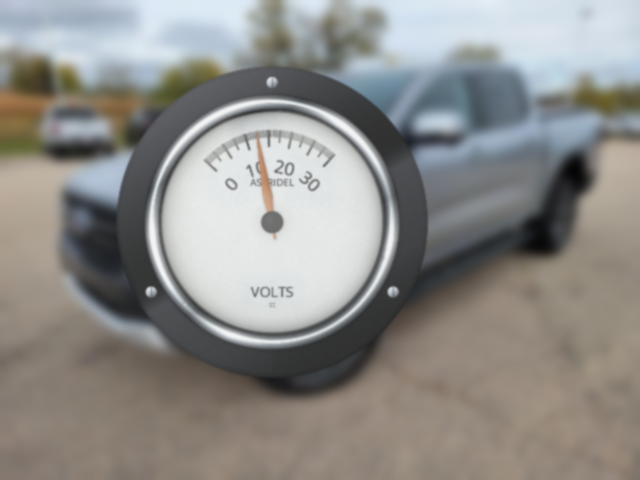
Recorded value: **12.5** V
